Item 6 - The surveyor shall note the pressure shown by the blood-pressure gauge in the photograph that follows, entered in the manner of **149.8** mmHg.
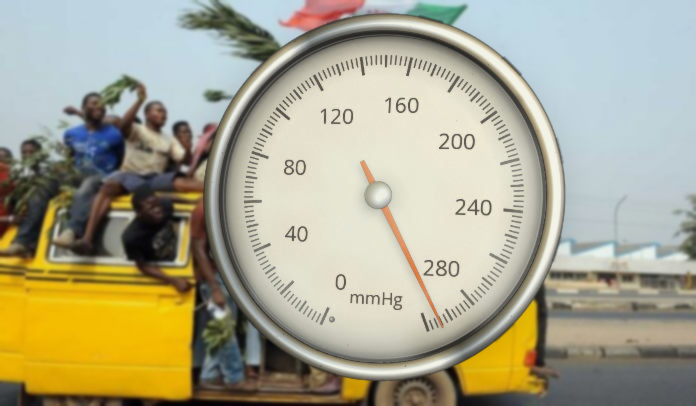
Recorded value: **294** mmHg
